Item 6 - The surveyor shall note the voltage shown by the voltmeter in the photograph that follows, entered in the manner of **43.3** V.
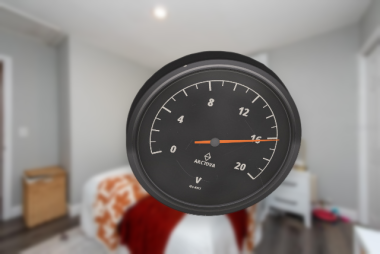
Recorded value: **16** V
